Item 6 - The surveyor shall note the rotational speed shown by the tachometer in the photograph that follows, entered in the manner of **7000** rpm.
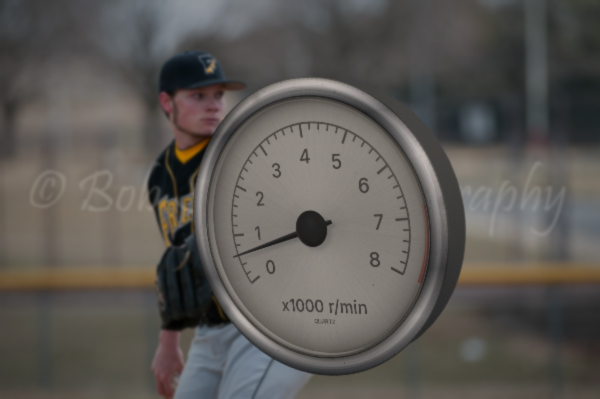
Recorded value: **600** rpm
